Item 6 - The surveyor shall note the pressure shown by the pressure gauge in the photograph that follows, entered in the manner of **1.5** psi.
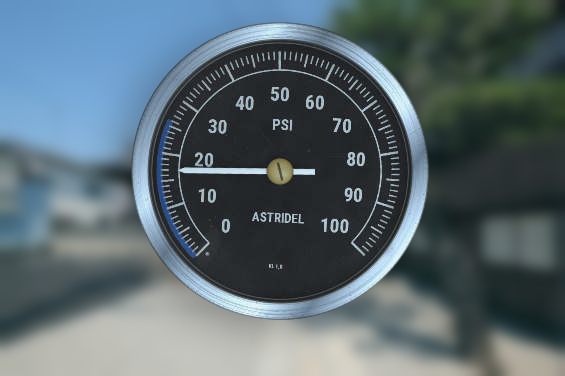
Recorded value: **17** psi
